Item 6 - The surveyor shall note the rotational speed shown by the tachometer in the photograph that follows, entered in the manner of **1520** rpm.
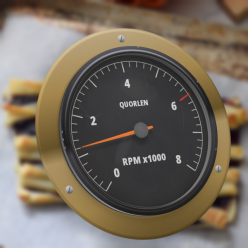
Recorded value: **1200** rpm
